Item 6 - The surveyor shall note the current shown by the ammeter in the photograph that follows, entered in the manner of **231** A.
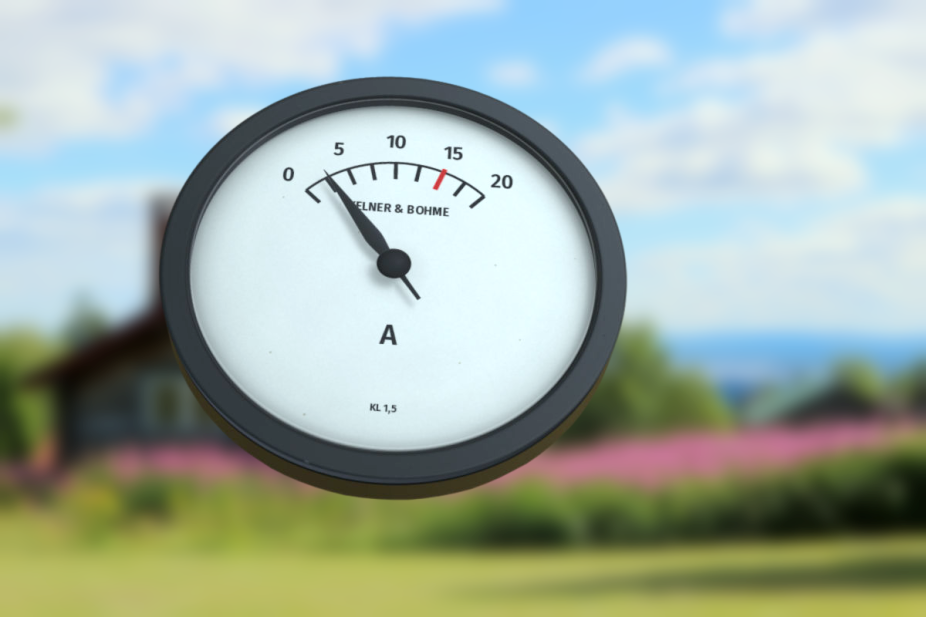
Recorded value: **2.5** A
